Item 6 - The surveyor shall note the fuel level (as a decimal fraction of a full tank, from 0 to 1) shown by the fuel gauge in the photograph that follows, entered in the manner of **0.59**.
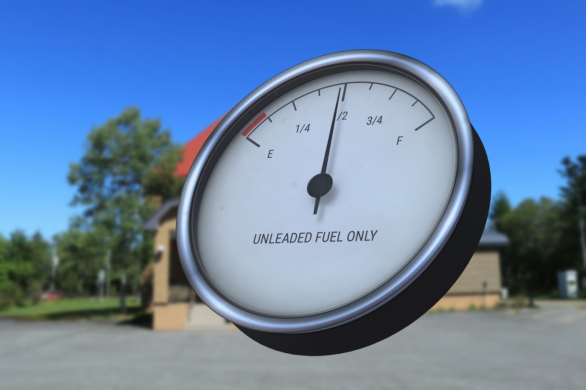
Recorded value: **0.5**
